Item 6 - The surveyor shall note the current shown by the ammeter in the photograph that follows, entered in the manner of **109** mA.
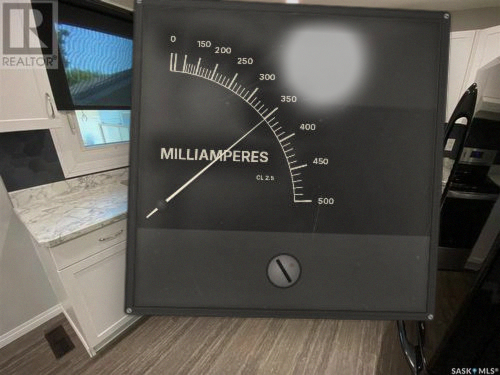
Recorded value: **350** mA
